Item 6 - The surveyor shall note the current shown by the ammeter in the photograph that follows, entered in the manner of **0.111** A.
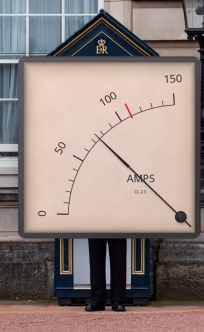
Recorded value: **75** A
